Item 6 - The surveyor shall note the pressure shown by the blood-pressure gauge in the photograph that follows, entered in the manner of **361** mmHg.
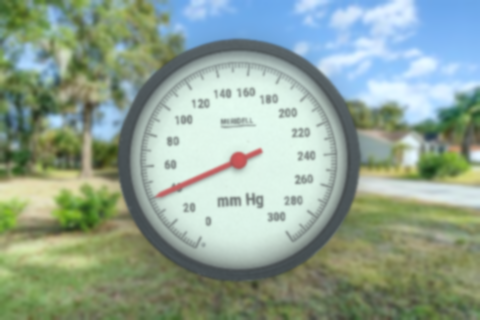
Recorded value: **40** mmHg
